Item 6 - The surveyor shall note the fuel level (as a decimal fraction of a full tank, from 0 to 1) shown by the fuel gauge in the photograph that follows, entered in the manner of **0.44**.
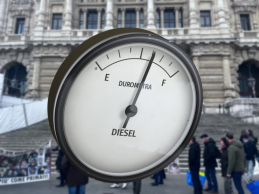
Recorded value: **0.625**
